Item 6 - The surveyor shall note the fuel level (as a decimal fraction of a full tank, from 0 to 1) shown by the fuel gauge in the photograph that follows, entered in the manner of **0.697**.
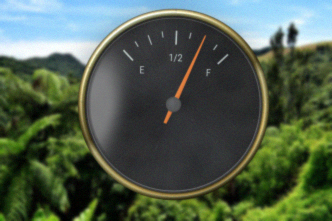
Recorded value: **0.75**
